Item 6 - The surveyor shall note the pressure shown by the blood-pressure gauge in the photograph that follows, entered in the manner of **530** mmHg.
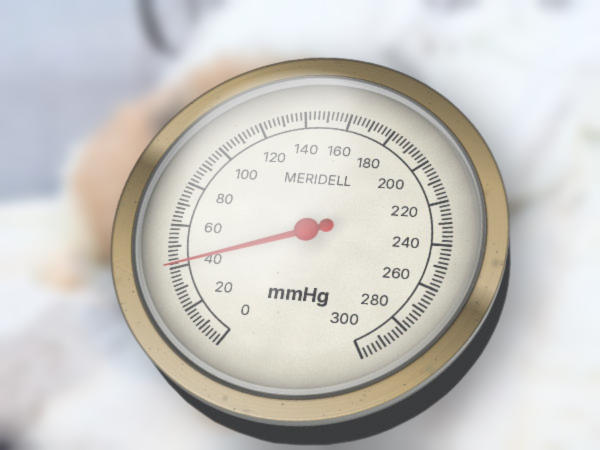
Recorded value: **40** mmHg
